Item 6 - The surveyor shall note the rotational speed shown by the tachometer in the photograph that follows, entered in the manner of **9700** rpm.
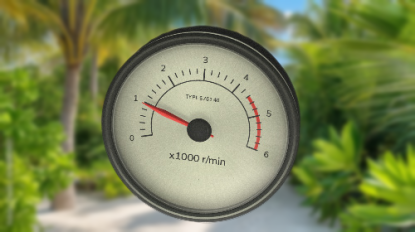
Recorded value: **1000** rpm
